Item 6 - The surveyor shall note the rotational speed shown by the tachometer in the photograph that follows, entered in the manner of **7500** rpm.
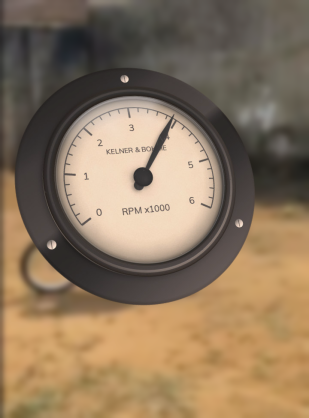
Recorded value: **3900** rpm
